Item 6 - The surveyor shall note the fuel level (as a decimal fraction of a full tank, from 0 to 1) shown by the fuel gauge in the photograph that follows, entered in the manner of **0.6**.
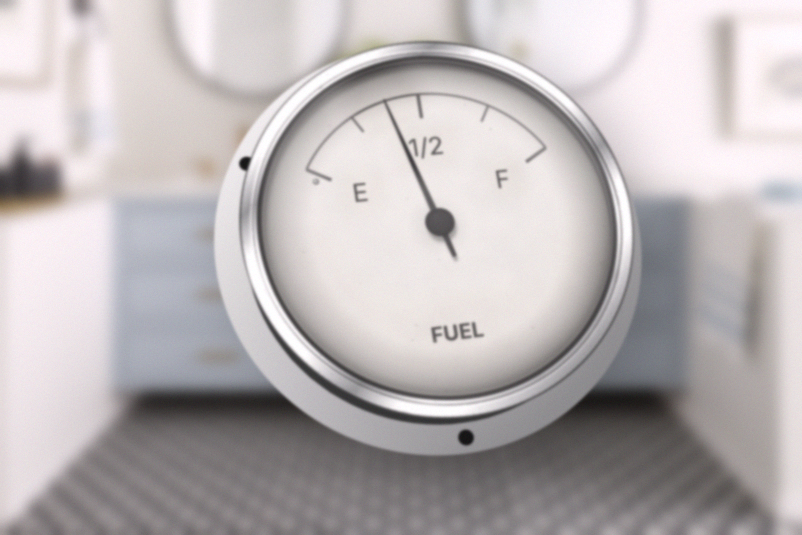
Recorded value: **0.375**
